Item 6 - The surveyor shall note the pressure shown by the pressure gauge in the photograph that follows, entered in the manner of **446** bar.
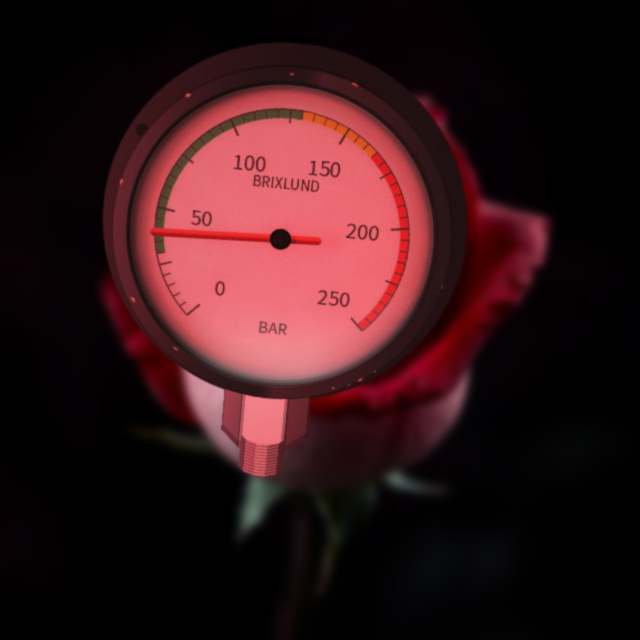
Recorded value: **40** bar
